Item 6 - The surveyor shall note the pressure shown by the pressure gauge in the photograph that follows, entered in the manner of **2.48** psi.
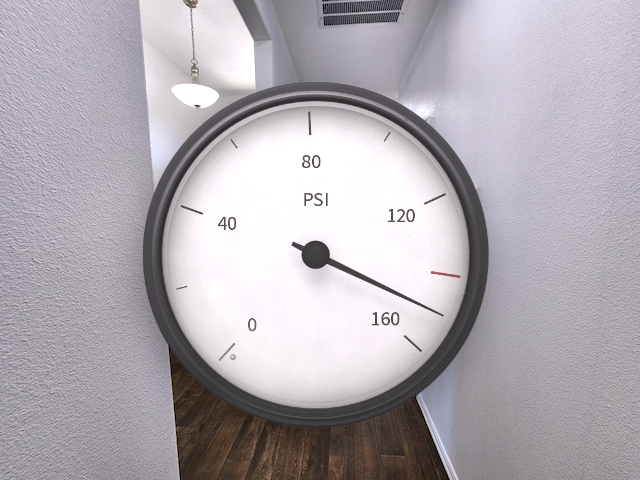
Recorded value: **150** psi
